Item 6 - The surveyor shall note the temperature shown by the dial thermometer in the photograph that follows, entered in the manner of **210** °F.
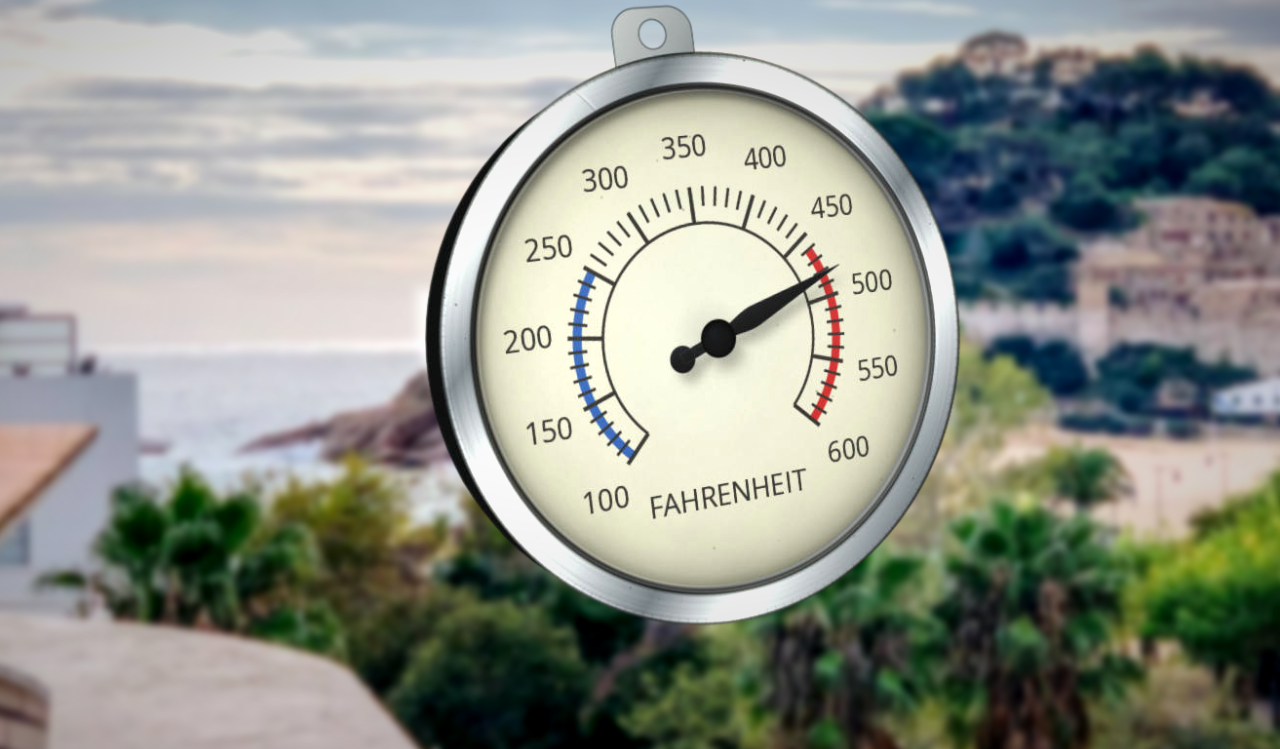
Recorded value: **480** °F
